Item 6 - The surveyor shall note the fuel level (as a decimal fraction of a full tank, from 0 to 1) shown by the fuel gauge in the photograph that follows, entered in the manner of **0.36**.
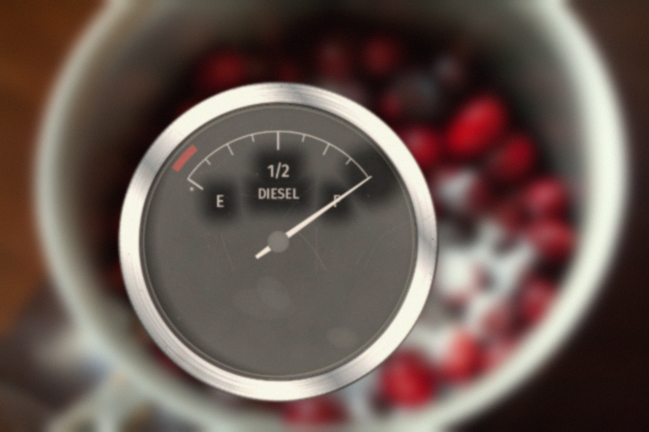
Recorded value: **1**
